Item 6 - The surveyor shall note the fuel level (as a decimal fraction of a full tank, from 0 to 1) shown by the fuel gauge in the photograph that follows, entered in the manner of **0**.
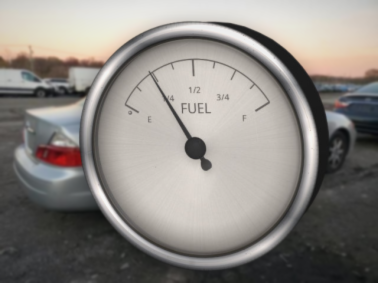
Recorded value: **0.25**
